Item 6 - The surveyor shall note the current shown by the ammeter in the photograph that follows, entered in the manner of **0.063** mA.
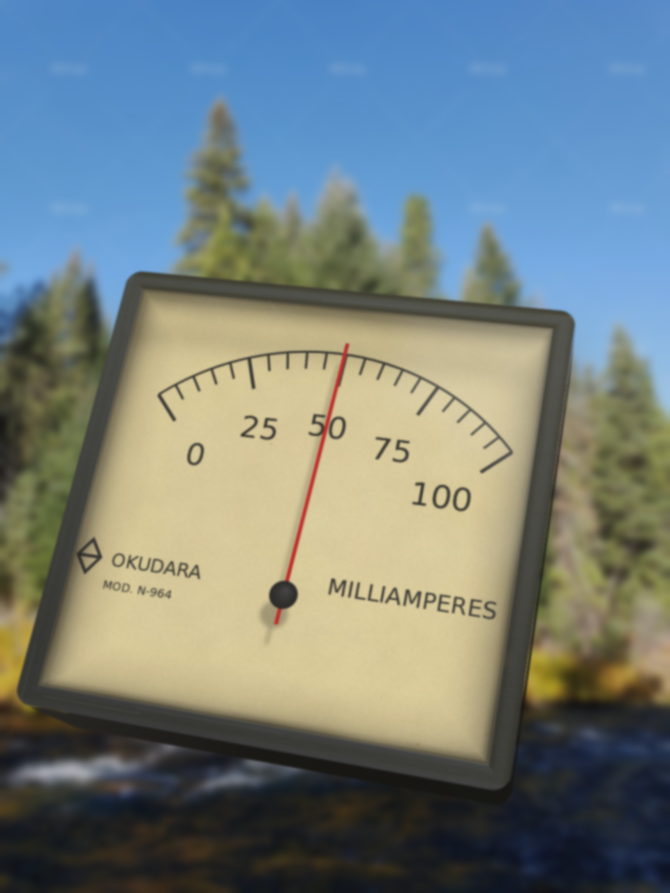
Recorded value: **50** mA
